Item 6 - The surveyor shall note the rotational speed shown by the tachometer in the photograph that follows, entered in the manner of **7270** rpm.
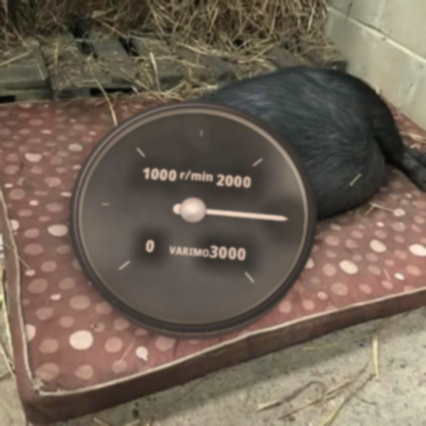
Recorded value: **2500** rpm
